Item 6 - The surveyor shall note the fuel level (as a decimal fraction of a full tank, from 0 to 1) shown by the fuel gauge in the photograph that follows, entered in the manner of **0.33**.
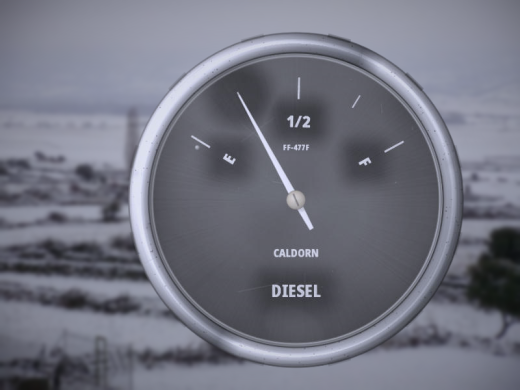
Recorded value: **0.25**
